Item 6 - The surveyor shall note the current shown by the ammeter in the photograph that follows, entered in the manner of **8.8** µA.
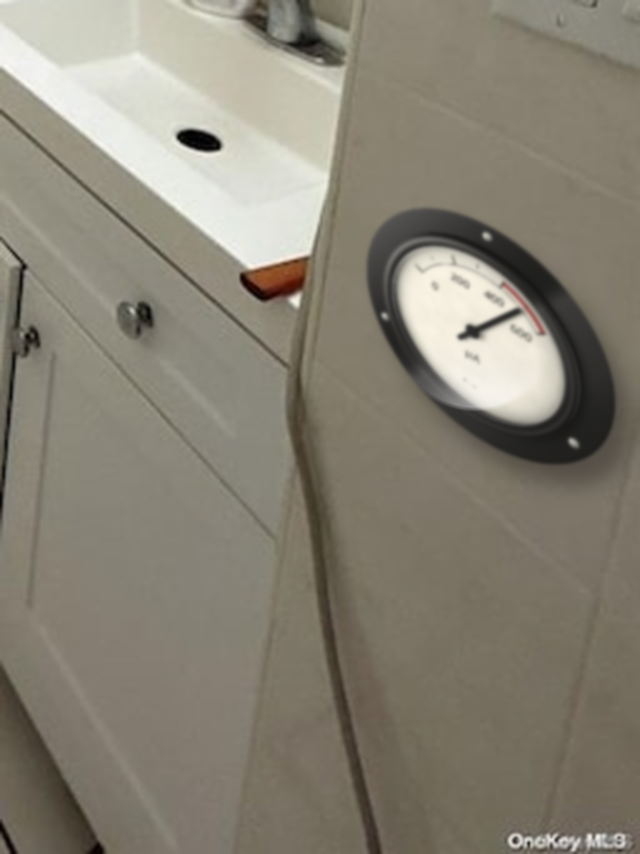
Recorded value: **500** µA
